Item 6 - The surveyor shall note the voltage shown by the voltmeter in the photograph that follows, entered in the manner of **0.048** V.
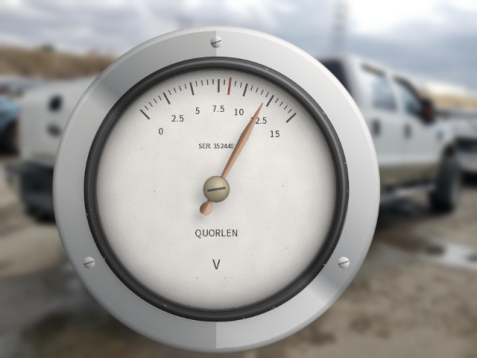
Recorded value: **12** V
